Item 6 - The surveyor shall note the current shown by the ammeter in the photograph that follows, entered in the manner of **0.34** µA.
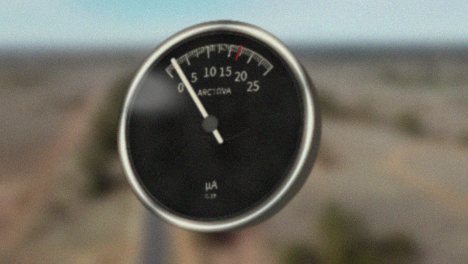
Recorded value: **2.5** µA
